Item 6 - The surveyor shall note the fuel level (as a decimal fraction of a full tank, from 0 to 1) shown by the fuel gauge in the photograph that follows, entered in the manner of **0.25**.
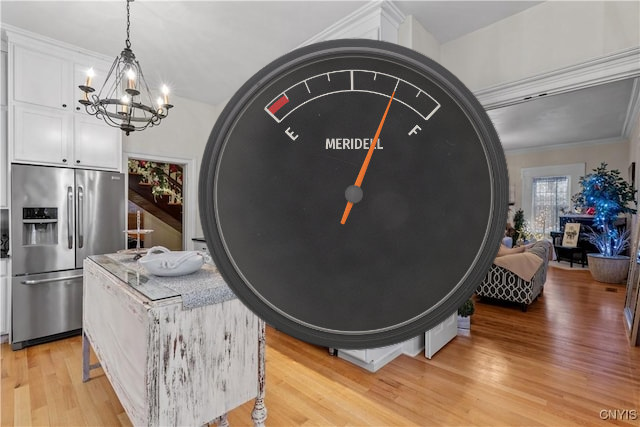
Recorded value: **0.75**
